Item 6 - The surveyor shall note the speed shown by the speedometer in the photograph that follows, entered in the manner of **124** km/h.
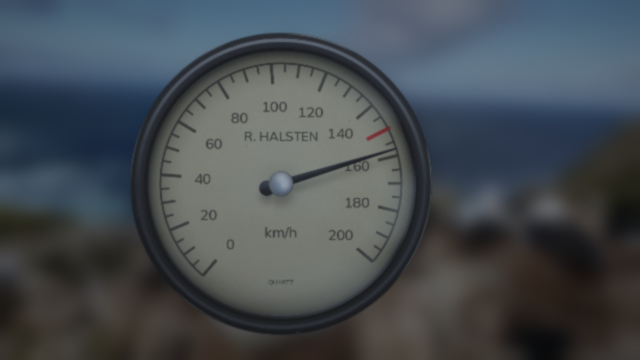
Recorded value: **157.5** km/h
